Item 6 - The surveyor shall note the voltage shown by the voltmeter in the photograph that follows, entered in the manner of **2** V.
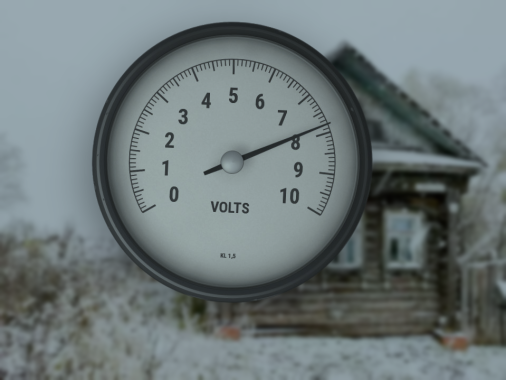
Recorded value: **7.8** V
